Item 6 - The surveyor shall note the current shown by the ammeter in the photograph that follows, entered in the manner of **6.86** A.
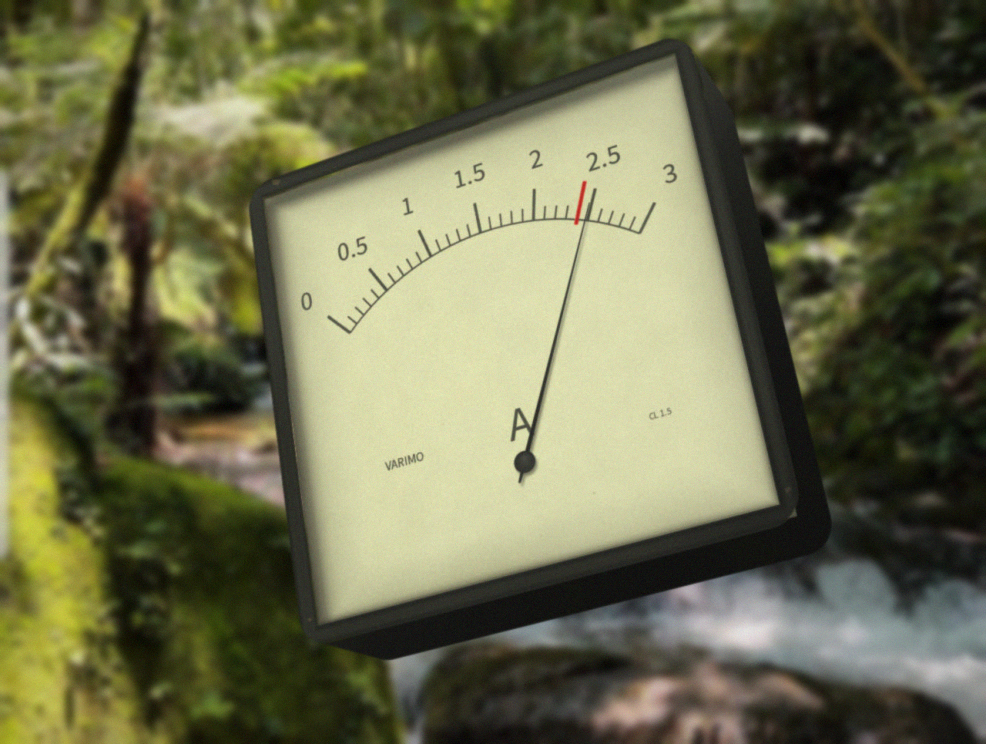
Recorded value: **2.5** A
